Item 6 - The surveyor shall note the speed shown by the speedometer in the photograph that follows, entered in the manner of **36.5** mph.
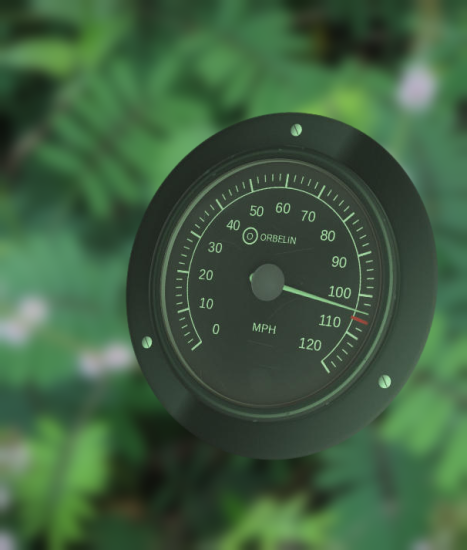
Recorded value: **104** mph
